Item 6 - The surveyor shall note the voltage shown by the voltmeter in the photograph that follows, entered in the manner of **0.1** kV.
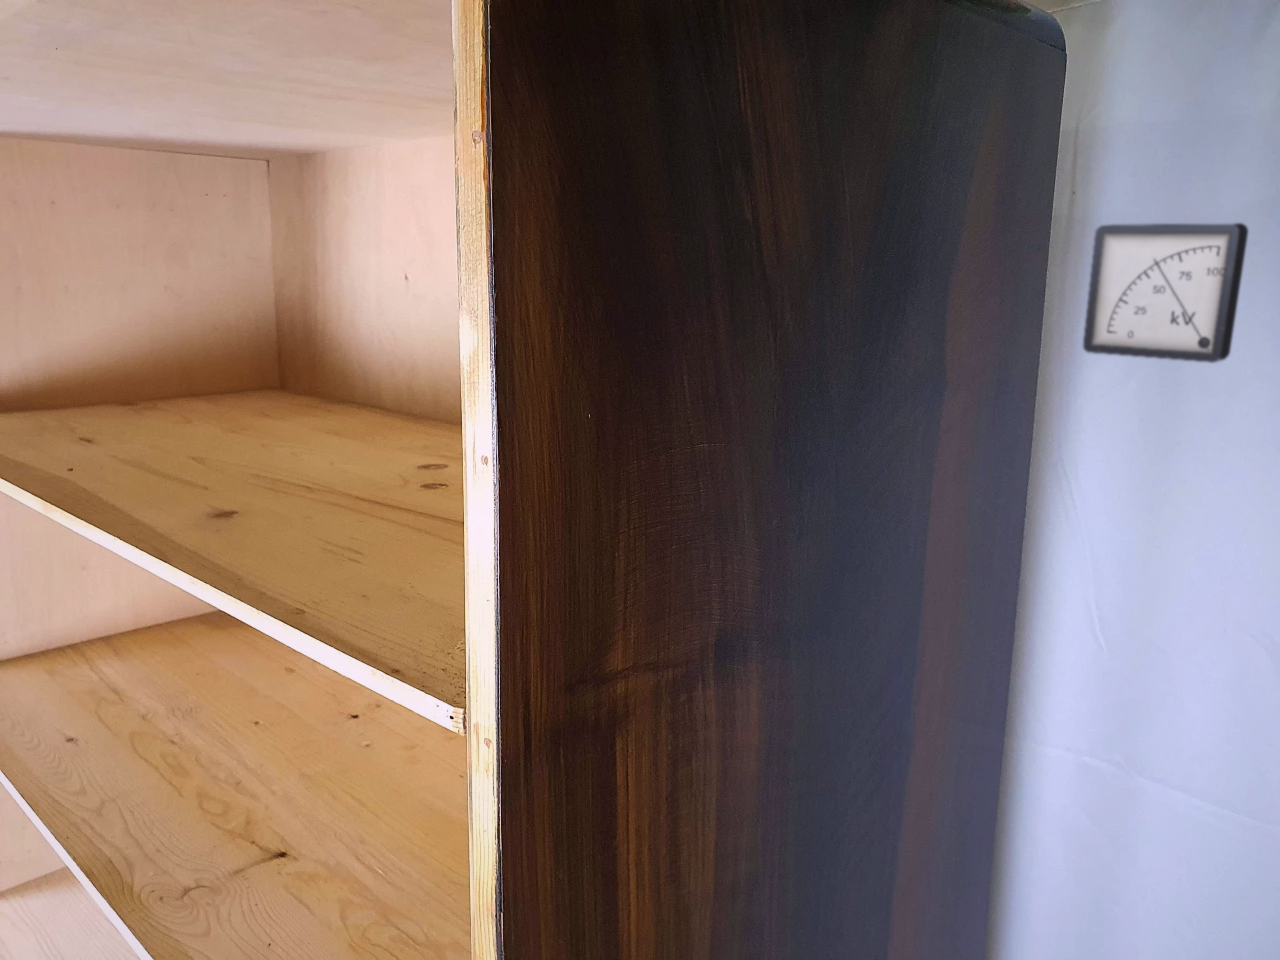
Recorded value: **60** kV
